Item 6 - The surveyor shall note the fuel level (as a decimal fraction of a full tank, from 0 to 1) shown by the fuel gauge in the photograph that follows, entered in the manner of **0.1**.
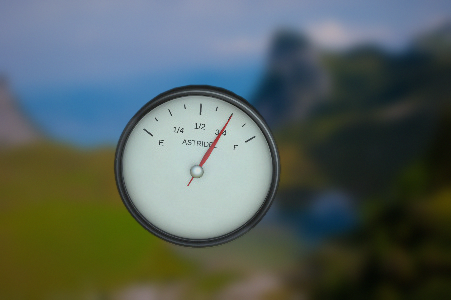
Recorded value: **0.75**
